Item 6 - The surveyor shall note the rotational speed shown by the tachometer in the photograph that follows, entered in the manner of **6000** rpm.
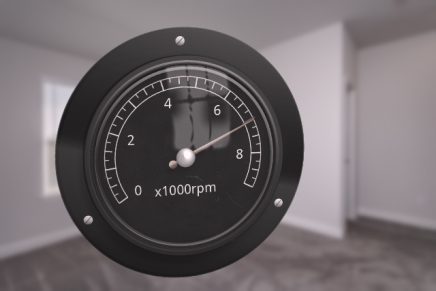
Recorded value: **7000** rpm
